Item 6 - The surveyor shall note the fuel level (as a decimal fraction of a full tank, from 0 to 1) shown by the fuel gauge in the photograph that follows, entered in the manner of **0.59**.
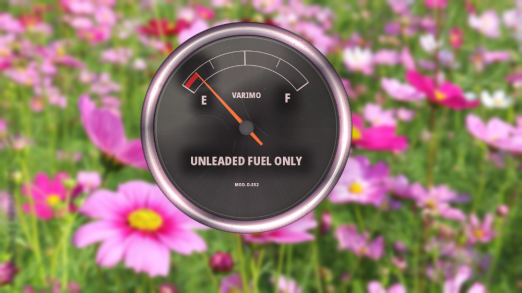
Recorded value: **0.125**
